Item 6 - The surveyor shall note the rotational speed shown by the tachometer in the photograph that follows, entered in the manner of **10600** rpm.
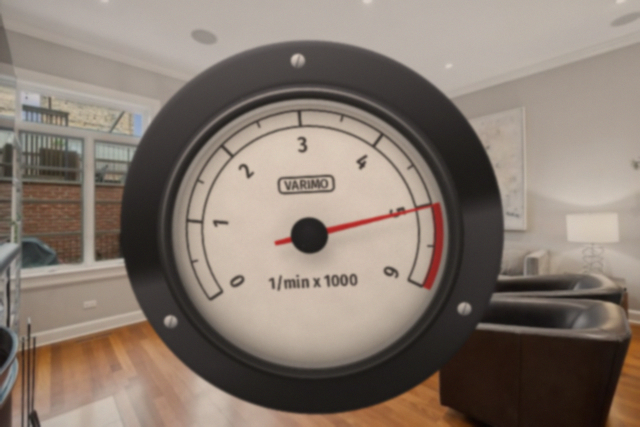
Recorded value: **5000** rpm
